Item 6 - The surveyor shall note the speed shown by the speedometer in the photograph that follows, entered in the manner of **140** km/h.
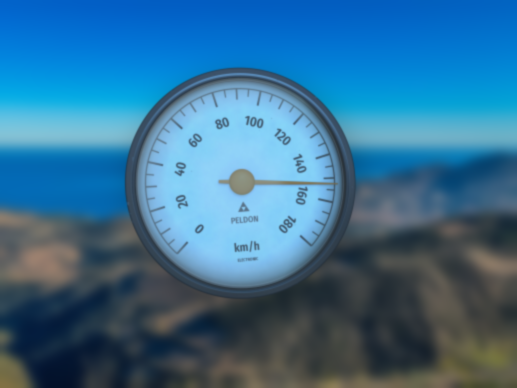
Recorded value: **152.5** km/h
